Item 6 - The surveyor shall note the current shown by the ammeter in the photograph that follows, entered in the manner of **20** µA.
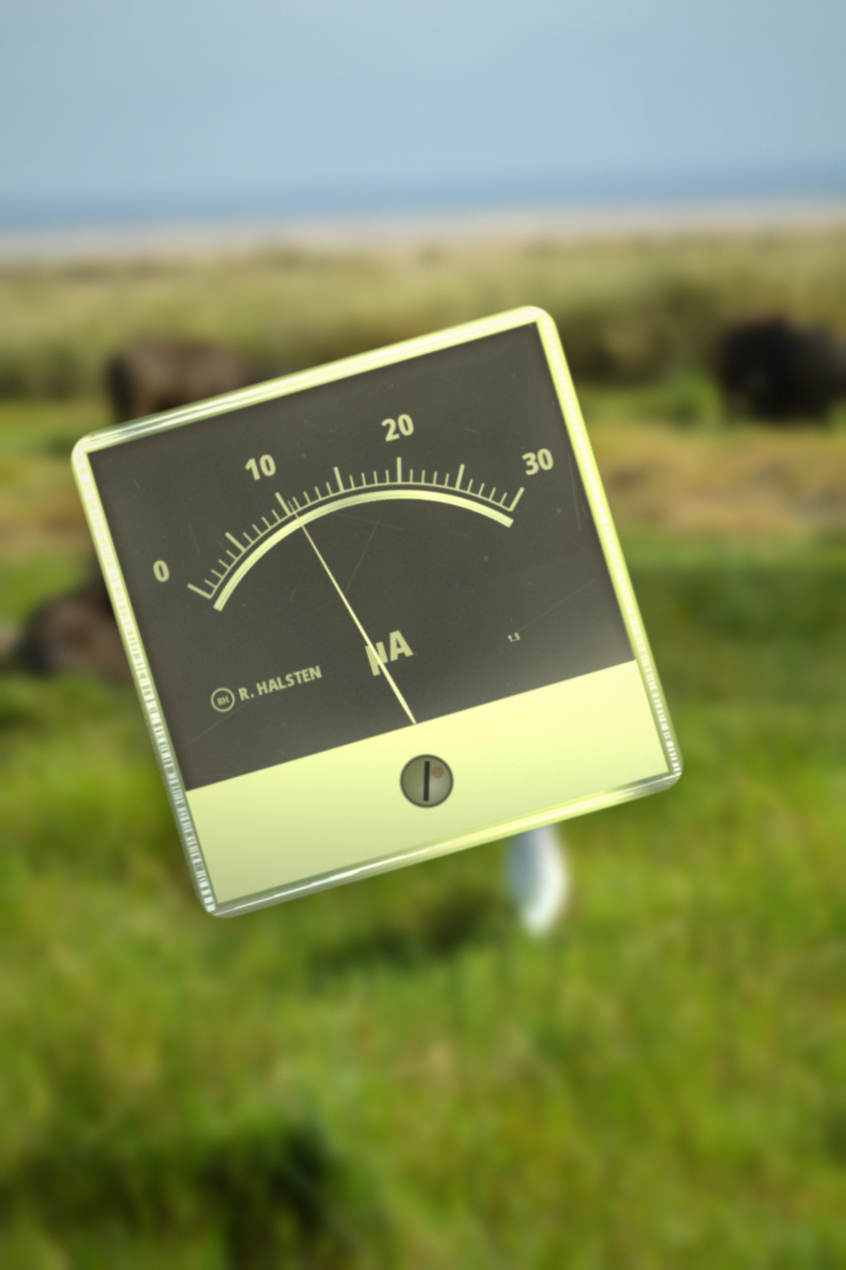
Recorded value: **10.5** µA
